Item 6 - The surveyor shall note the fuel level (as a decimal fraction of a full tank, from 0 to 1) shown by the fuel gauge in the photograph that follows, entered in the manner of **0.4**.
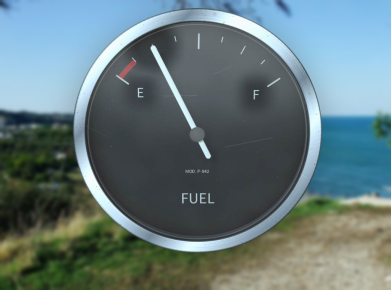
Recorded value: **0.25**
